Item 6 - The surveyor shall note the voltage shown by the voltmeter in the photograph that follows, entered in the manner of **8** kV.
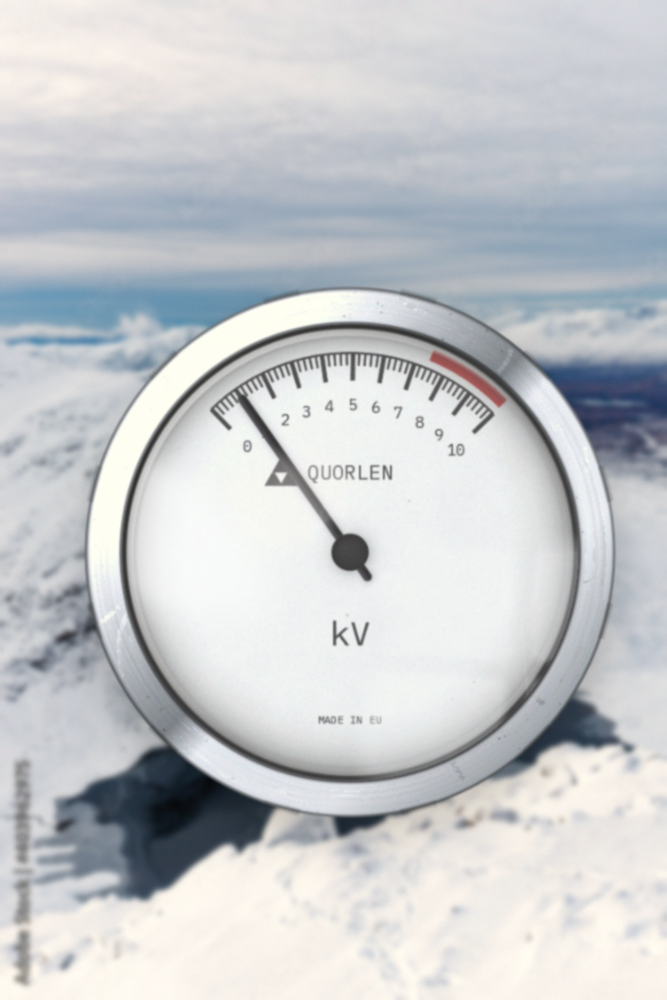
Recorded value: **1** kV
